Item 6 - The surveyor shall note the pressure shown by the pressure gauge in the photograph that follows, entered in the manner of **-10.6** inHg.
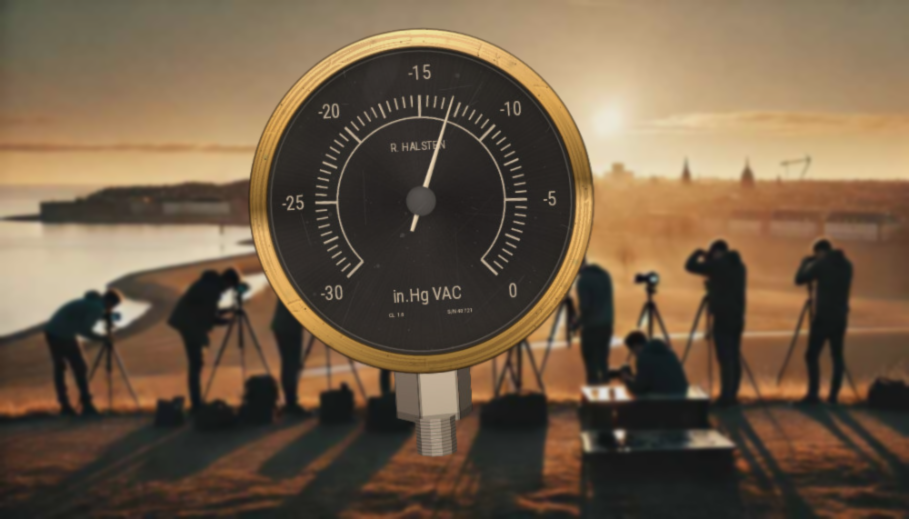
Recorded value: **-13** inHg
